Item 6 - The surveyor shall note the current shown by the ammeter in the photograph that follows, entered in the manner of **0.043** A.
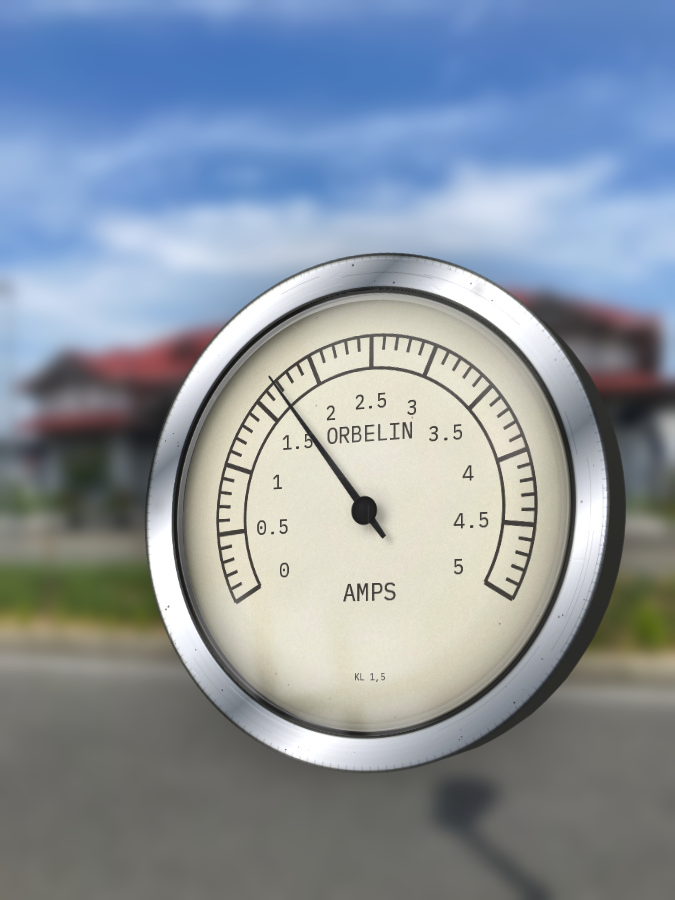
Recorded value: **1.7** A
